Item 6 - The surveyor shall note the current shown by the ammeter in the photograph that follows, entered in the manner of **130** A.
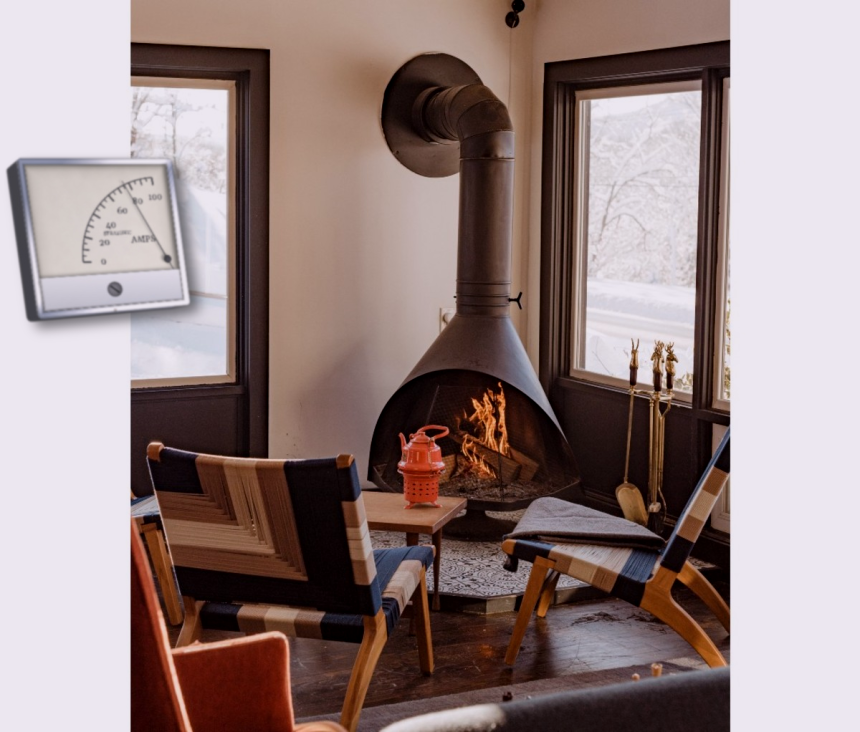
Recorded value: **75** A
